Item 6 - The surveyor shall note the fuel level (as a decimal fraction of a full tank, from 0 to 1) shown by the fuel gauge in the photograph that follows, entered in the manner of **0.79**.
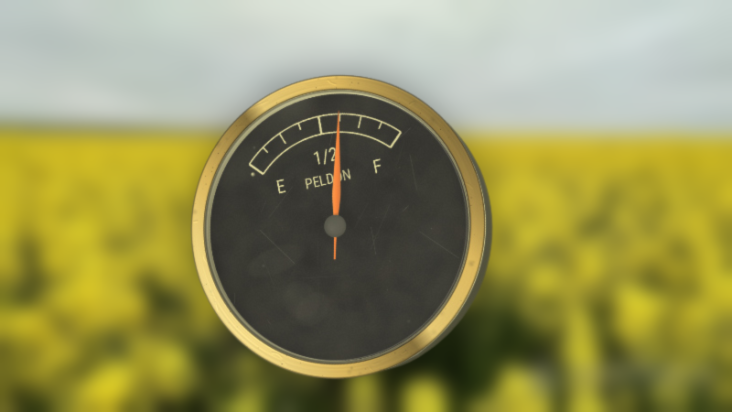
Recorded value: **0.625**
